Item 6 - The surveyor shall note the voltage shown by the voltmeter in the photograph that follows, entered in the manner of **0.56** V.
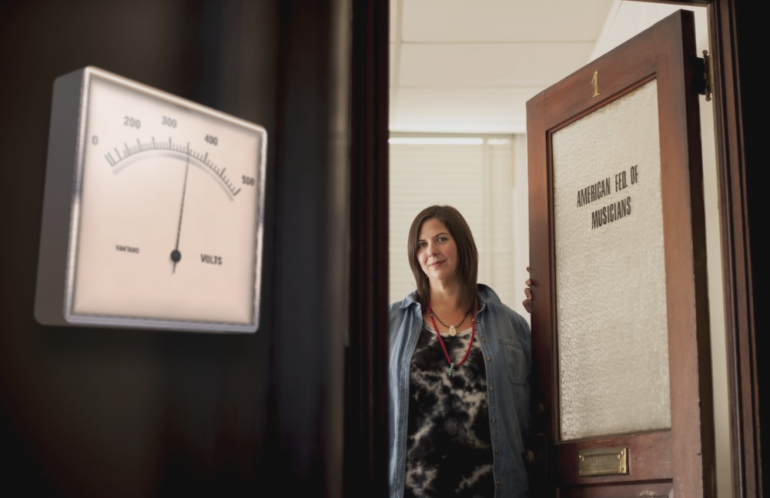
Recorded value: **350** V
